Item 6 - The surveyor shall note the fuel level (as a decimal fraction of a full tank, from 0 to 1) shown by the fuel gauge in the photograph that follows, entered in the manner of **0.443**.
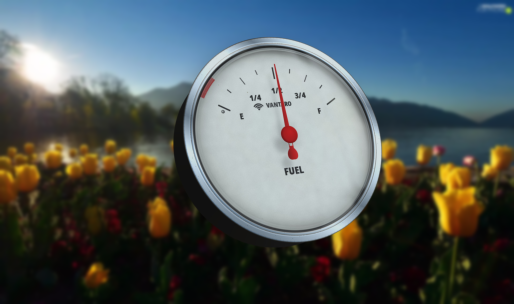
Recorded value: **0.5**
